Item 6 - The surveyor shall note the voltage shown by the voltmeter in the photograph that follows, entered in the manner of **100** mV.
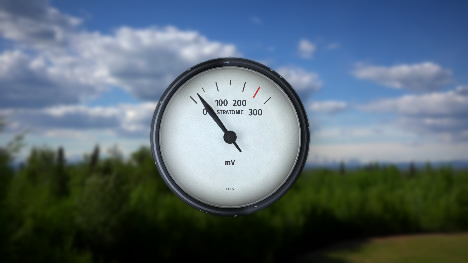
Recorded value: **25** mV
